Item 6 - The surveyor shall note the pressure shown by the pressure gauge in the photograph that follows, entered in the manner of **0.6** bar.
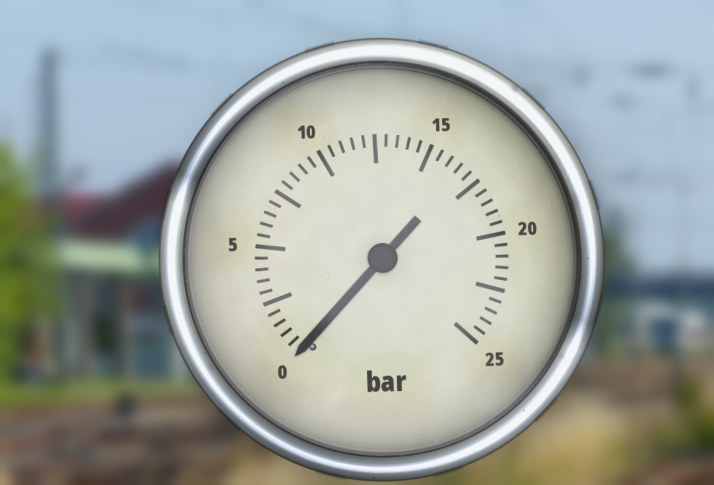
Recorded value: **0** bar
